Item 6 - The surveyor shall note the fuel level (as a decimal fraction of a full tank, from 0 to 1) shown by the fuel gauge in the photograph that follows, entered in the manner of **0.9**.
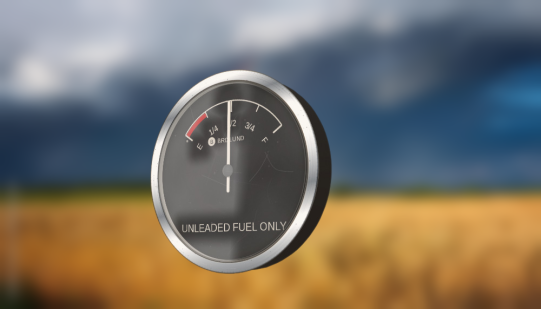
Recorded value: **0.5**
